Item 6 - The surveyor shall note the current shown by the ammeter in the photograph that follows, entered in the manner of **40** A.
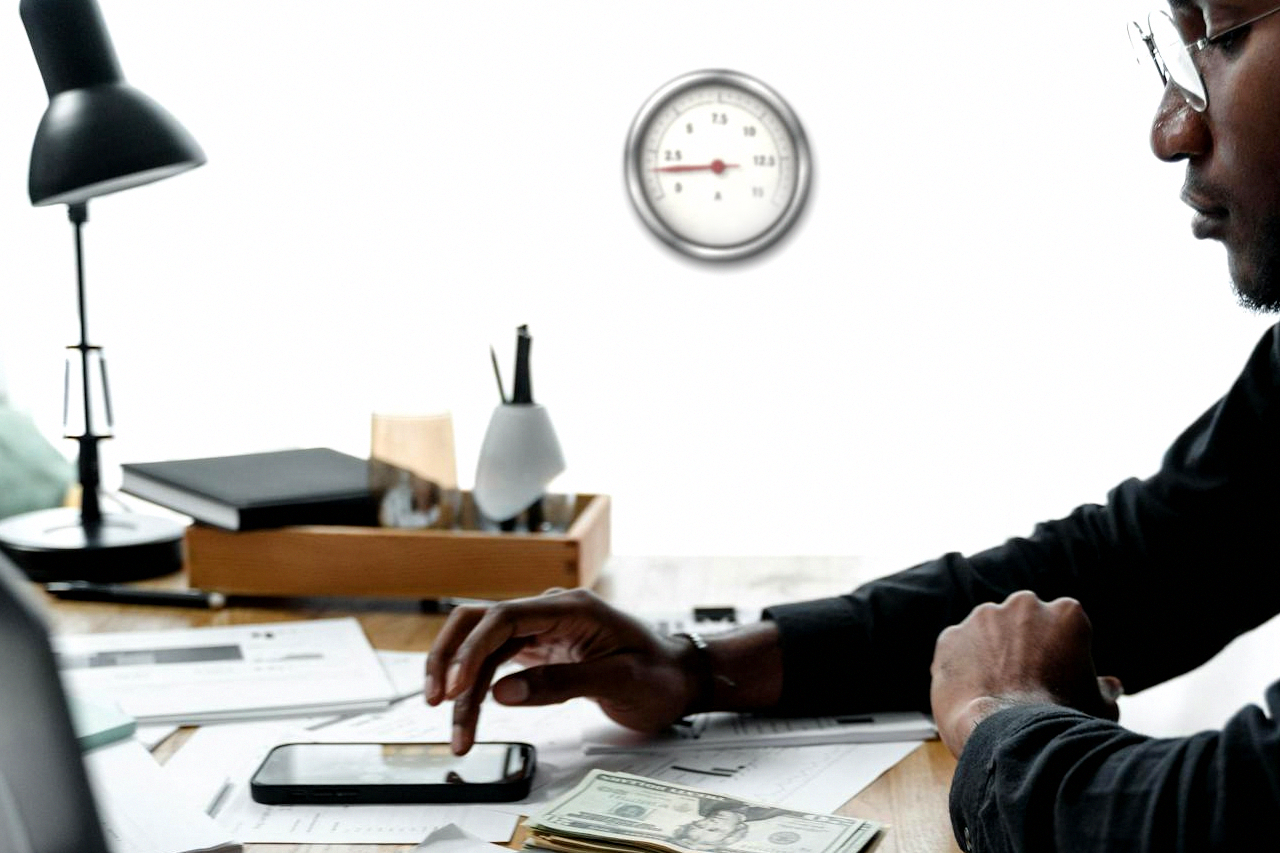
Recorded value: **1.5** A
